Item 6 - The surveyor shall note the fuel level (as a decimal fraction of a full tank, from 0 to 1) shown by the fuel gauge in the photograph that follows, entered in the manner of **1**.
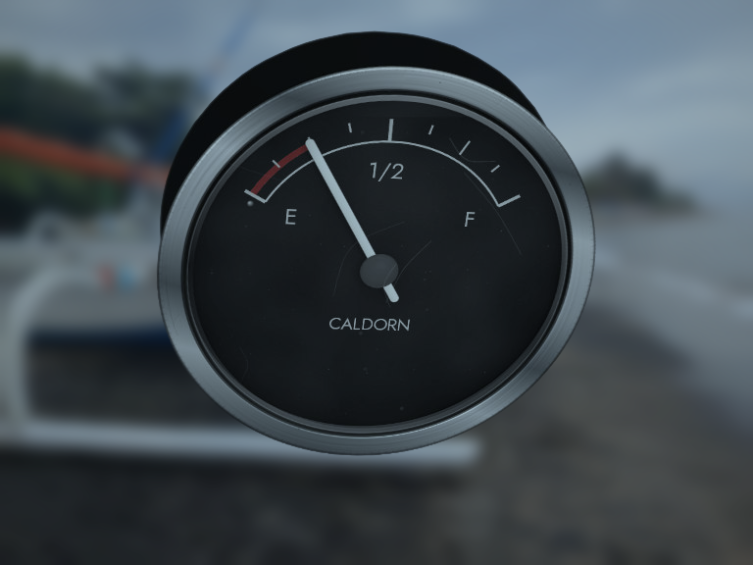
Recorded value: **0.25**
